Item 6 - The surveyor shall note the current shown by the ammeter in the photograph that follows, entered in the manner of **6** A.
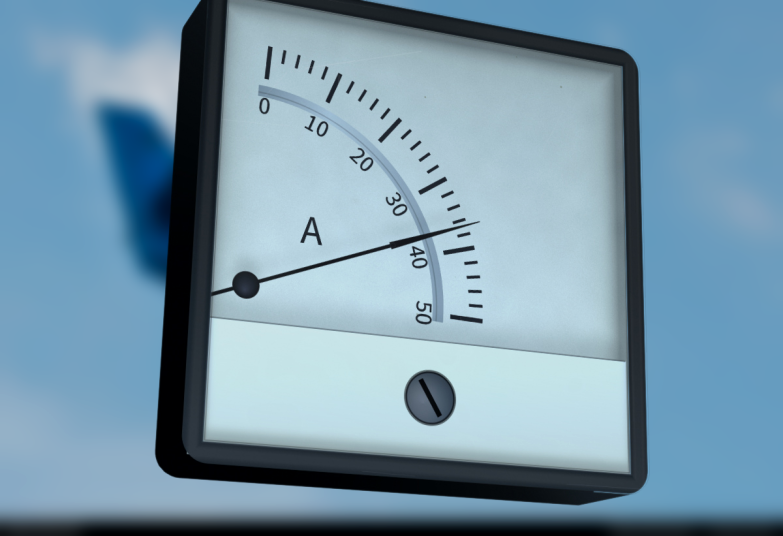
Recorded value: **37** A
